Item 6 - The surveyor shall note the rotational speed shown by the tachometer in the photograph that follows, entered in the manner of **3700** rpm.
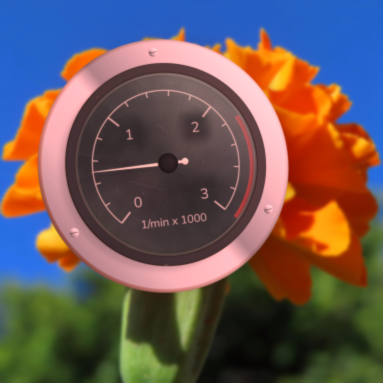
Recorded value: **500** rpm
